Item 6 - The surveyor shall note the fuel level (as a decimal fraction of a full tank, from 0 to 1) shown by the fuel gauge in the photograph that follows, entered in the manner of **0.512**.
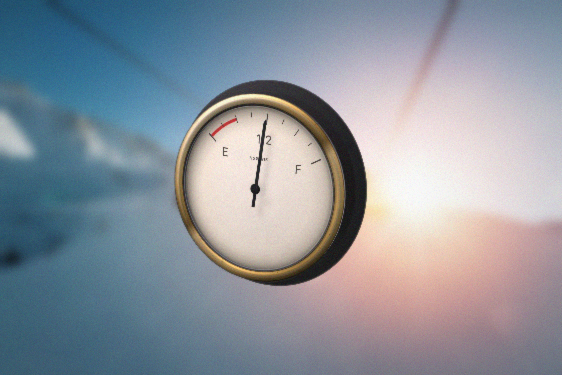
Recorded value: **0.5**
